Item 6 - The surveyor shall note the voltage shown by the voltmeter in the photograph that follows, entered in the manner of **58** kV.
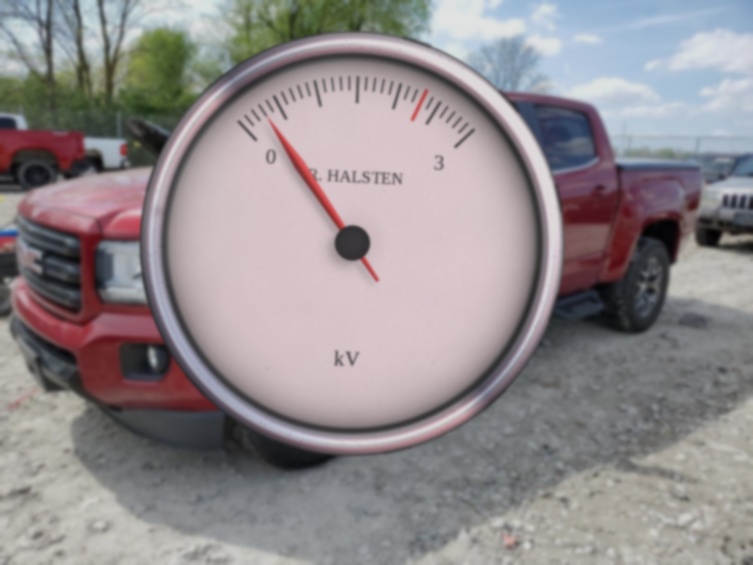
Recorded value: **0.3** kV
